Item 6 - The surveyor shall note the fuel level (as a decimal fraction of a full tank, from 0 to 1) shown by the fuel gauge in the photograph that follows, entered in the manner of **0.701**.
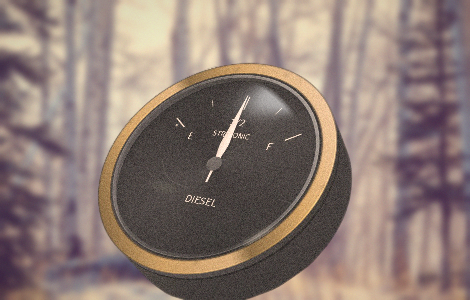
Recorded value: **0.5**
